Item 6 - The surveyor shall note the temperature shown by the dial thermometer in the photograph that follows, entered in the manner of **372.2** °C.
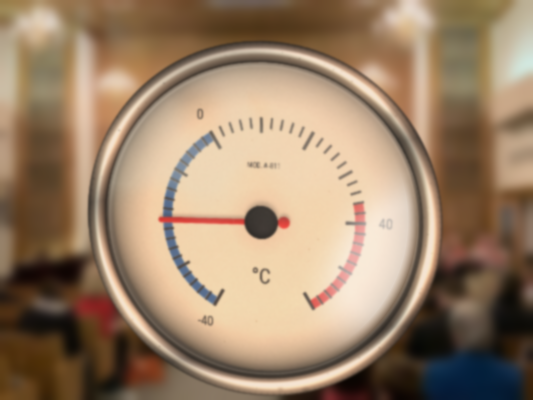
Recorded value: **-20** °C
